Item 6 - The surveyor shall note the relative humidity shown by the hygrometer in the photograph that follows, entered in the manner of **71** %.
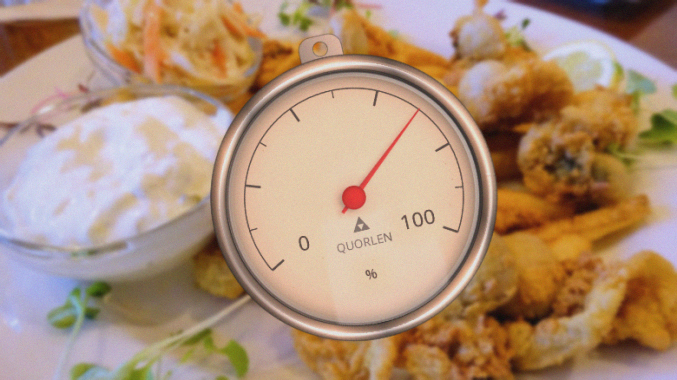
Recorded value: **70** %
